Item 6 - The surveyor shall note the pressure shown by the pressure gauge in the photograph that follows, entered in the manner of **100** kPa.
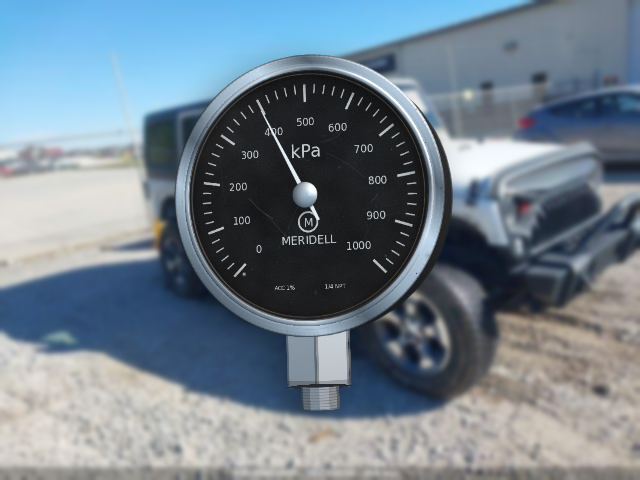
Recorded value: **400** kPa
